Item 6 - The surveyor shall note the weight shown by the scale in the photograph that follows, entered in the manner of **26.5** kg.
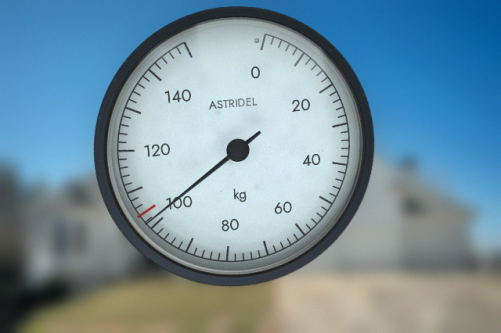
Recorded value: **102** kg
